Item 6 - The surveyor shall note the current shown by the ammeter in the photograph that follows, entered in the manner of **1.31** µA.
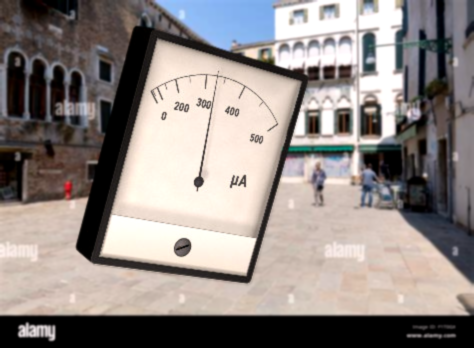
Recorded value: **325** µA
